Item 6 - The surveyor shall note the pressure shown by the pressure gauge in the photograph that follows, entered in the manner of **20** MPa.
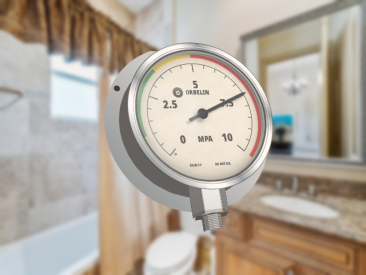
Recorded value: **7.5** MPa
